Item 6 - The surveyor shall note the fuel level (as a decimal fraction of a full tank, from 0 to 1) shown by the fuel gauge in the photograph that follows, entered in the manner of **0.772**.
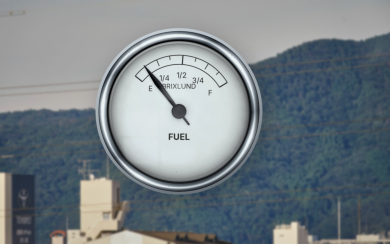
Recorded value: **0.125**
